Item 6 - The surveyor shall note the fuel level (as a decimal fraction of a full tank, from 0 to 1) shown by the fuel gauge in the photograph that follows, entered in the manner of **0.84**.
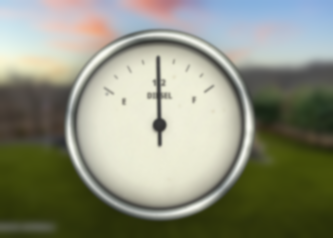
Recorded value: **0.5**
